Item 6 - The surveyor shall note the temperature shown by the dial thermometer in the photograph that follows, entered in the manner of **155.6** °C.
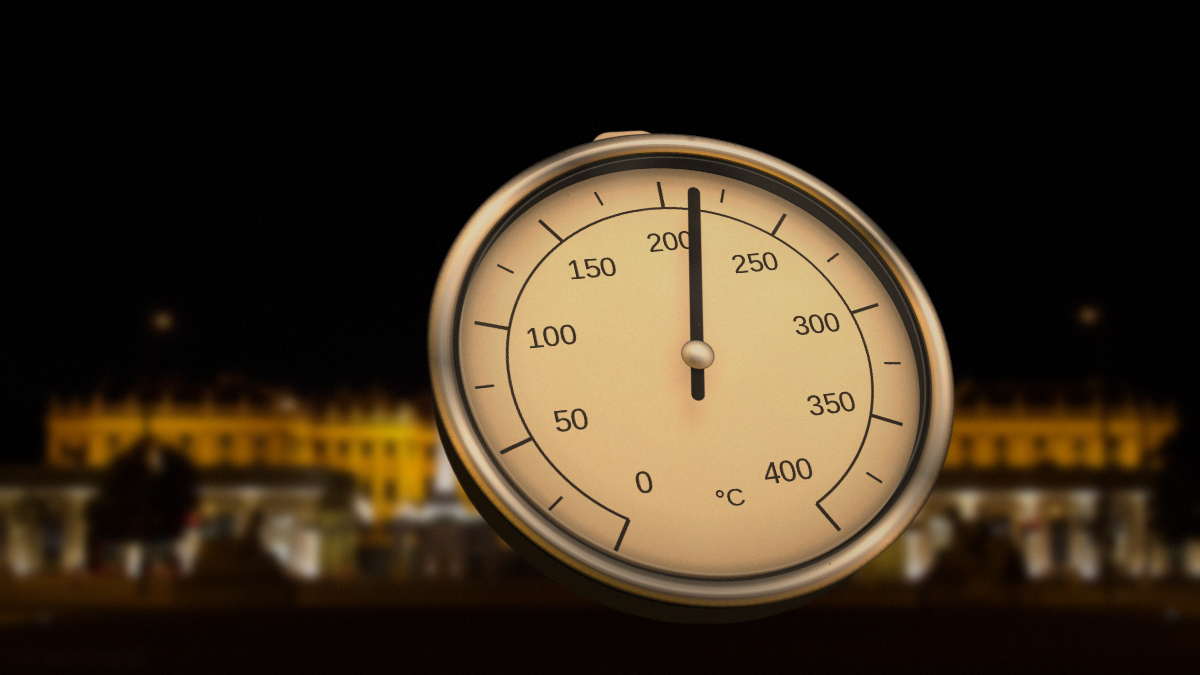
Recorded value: **212.5** °C
